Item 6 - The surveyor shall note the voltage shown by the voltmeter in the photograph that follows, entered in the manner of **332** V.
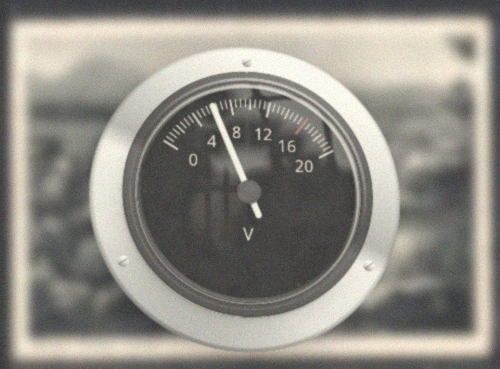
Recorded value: **6** V
